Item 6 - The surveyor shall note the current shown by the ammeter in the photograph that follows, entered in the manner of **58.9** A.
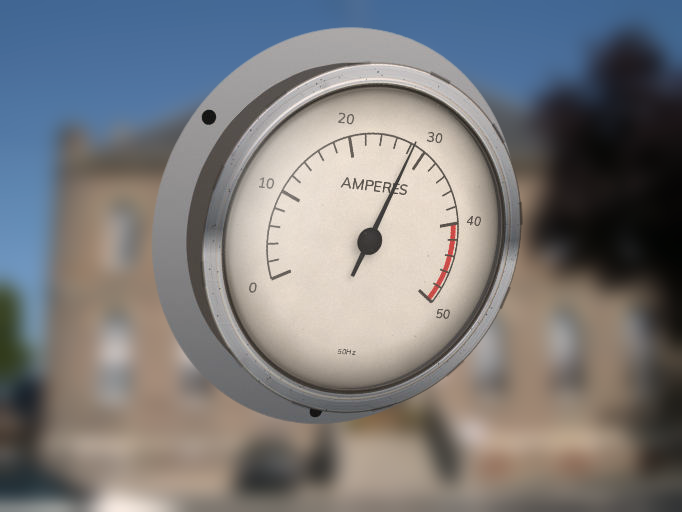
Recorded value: **28** A
